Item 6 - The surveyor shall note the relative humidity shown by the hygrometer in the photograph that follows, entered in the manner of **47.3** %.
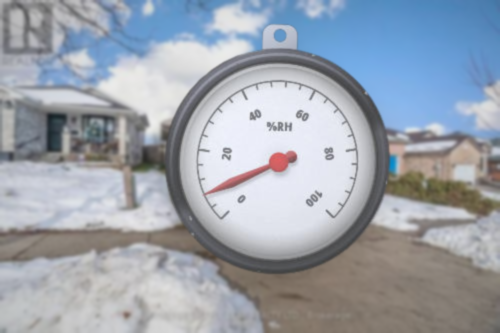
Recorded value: **8** %
